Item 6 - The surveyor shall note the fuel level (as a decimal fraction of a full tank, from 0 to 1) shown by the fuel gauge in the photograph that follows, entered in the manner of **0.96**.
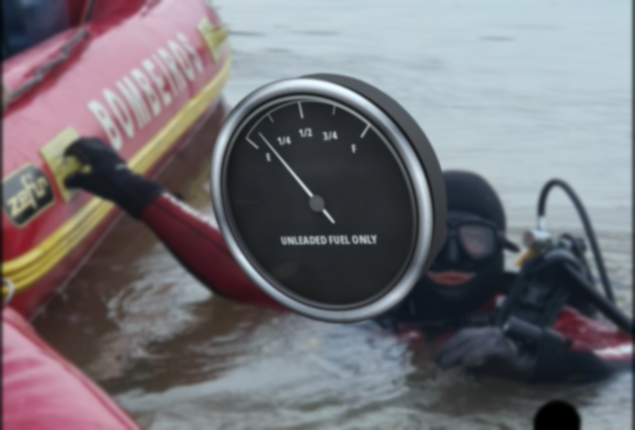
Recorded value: **0.125**
